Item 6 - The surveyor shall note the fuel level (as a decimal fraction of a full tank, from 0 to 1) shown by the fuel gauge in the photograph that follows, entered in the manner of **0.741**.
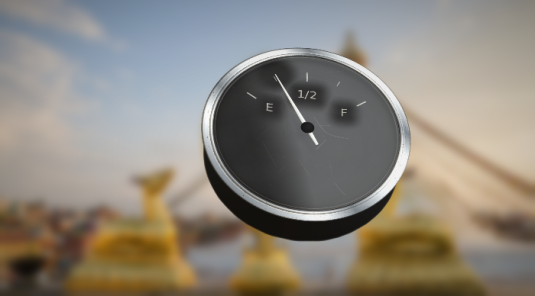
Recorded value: **0.25**
